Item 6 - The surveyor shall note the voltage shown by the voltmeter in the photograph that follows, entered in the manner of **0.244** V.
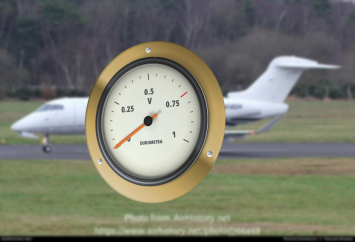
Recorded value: **0** V
